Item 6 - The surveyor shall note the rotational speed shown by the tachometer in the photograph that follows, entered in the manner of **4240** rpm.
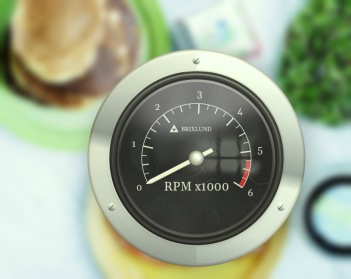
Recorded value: **0** rpm
